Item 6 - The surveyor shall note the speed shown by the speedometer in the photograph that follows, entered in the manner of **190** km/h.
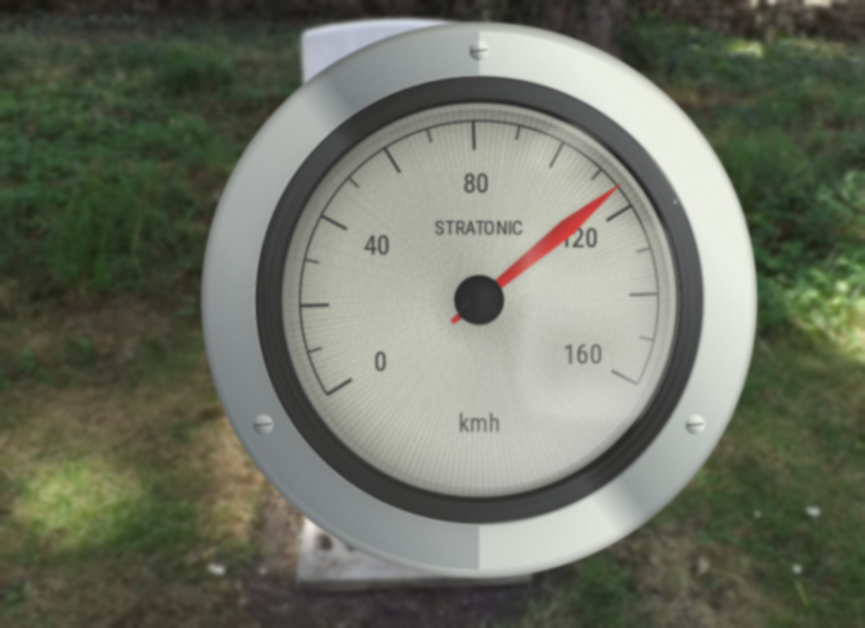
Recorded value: **115** km/h
